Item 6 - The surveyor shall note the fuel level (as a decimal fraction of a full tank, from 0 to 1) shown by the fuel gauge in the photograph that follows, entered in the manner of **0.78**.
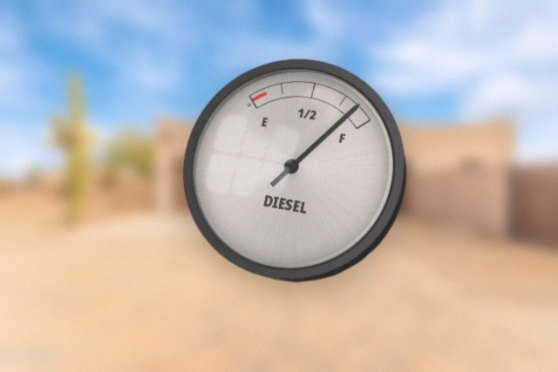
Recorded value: **0.875**
